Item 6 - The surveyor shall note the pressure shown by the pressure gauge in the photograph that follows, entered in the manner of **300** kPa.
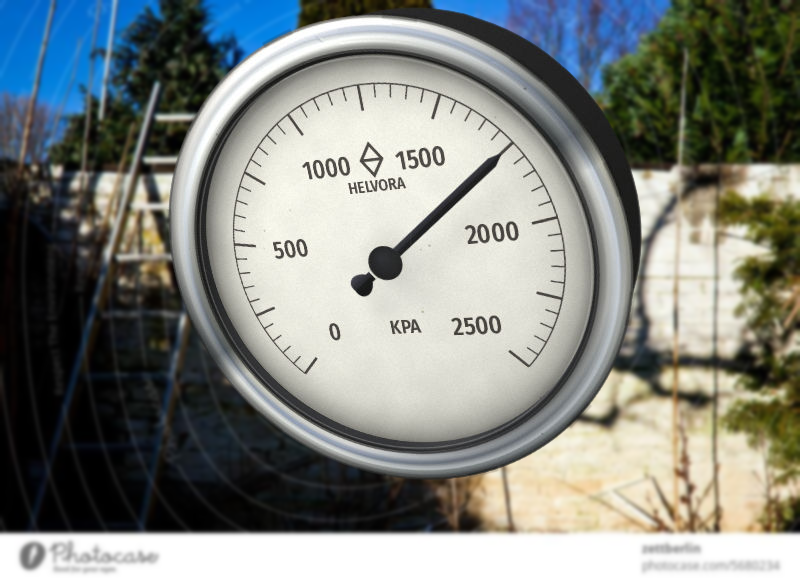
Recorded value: **1750** kPa
